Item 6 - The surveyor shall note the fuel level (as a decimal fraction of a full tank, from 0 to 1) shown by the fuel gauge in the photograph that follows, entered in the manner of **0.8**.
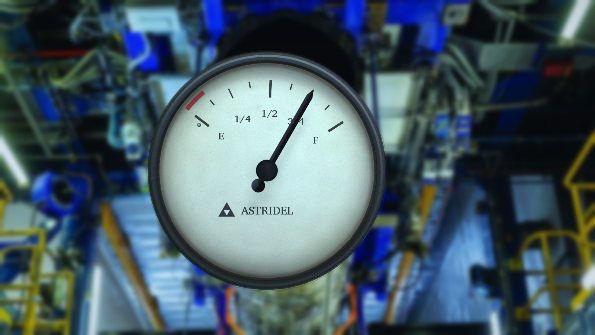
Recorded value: **0.75**
